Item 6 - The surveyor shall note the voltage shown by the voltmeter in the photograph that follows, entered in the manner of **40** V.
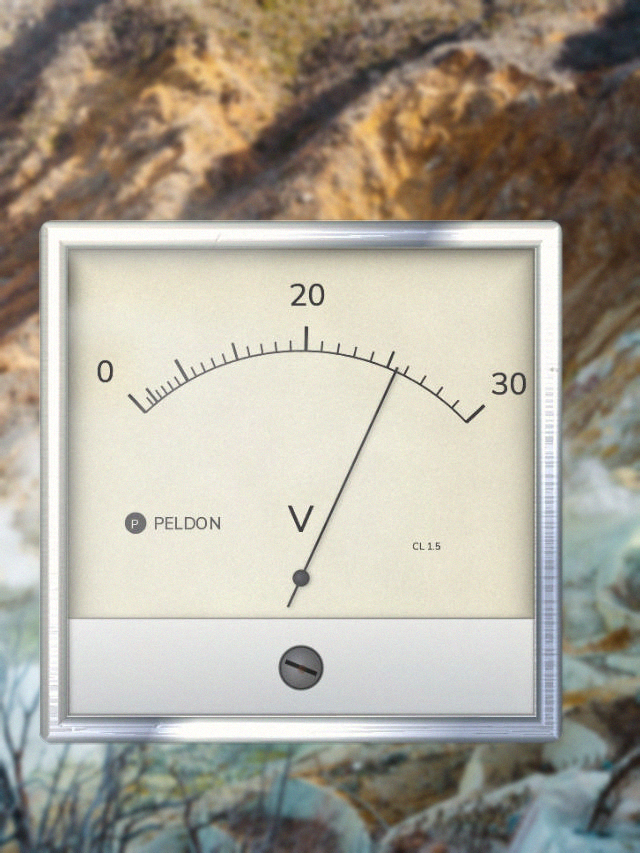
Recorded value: **25.5** V
